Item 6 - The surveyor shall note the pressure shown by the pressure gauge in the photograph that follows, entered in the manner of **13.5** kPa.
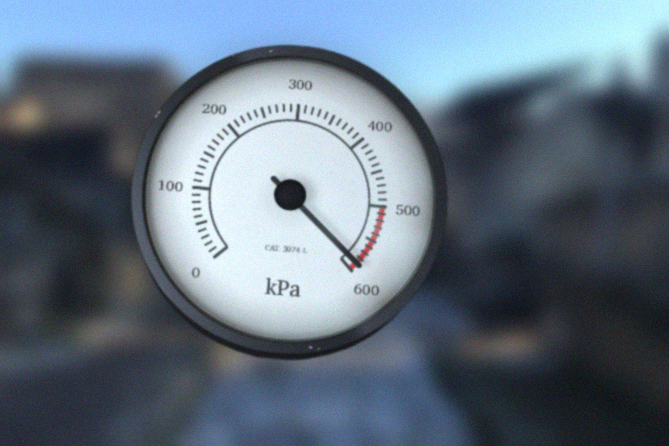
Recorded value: **590** kPa
